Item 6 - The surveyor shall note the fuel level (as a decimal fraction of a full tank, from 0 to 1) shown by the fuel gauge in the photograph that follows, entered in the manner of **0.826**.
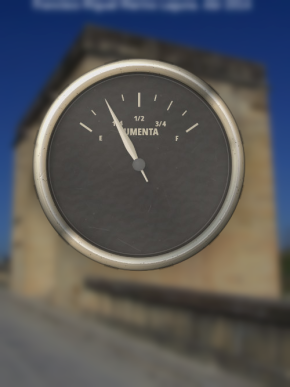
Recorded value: **0.25**
